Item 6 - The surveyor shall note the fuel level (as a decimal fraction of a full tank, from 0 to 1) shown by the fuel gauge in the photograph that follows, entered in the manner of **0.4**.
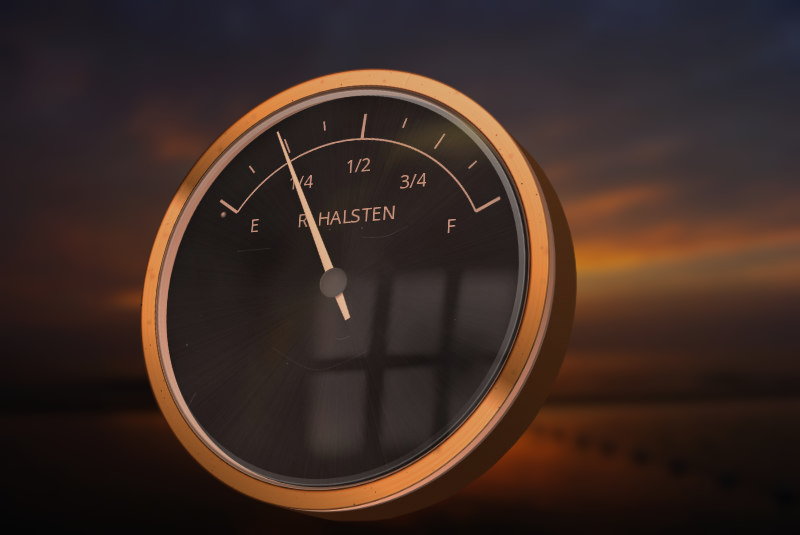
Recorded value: **0.25**
